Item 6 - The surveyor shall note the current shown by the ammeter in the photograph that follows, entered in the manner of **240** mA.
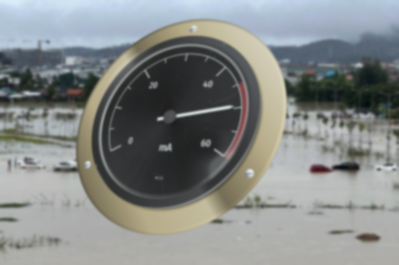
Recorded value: **50** mA
